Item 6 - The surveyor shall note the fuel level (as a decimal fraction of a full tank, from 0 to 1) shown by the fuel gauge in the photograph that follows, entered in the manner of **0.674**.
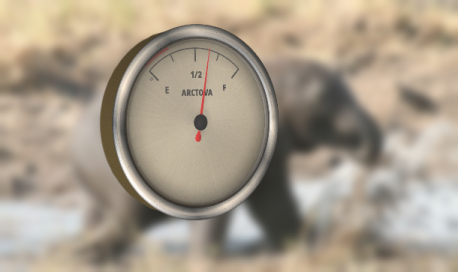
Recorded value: **0.625**
